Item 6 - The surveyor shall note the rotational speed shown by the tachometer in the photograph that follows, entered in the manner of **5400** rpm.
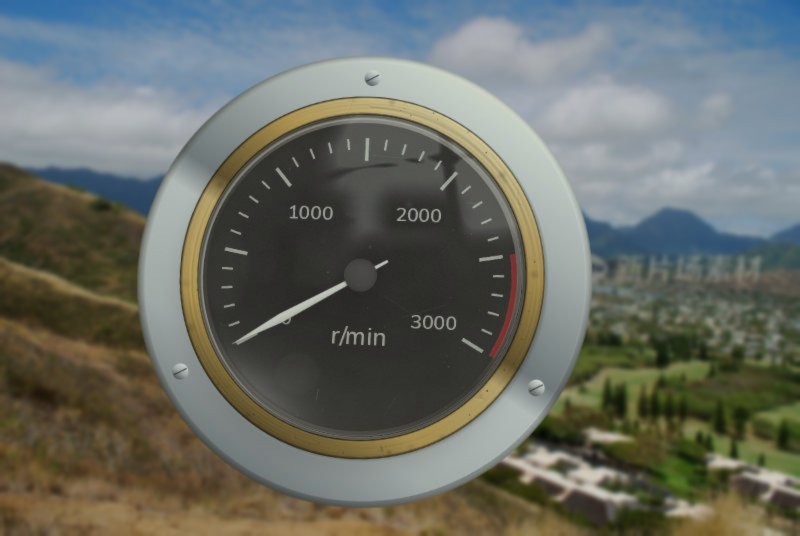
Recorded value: **0** rpm
